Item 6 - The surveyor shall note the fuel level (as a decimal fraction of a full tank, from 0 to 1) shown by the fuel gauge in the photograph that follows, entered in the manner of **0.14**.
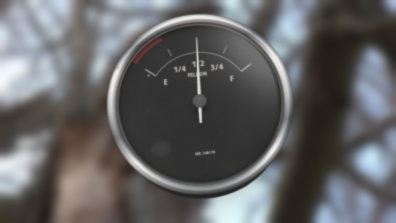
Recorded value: **0.5**
